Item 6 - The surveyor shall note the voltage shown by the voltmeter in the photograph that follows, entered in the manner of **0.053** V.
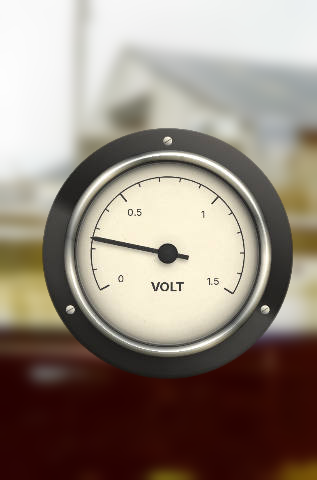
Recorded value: **0.25** V
